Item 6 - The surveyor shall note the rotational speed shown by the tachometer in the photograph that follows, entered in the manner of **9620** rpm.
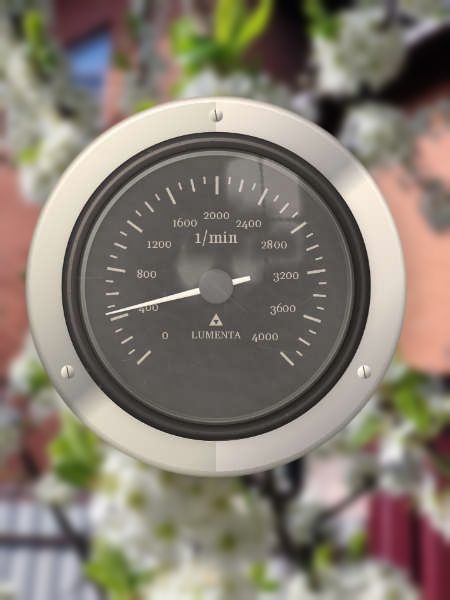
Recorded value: **450** rpm
